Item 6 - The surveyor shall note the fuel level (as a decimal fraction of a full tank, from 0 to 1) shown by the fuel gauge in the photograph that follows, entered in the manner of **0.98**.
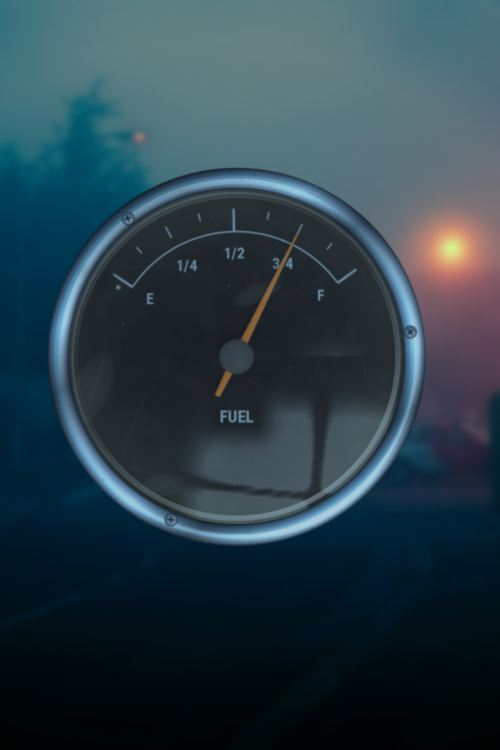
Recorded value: **0.75**
